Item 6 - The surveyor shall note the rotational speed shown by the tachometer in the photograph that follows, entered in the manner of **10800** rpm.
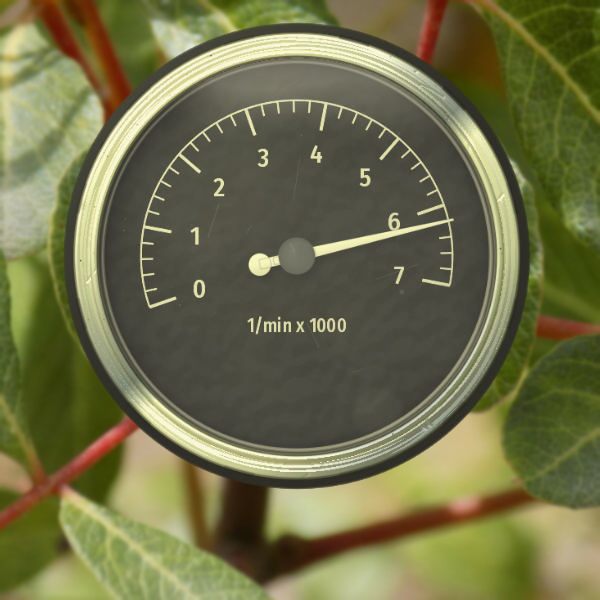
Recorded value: **6200** rpm
